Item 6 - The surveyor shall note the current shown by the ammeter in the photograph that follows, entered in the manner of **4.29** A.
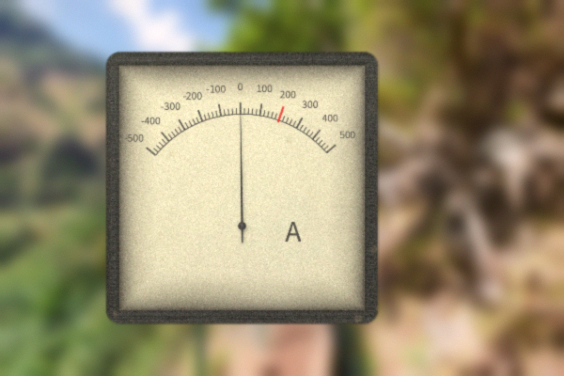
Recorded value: **0** A
